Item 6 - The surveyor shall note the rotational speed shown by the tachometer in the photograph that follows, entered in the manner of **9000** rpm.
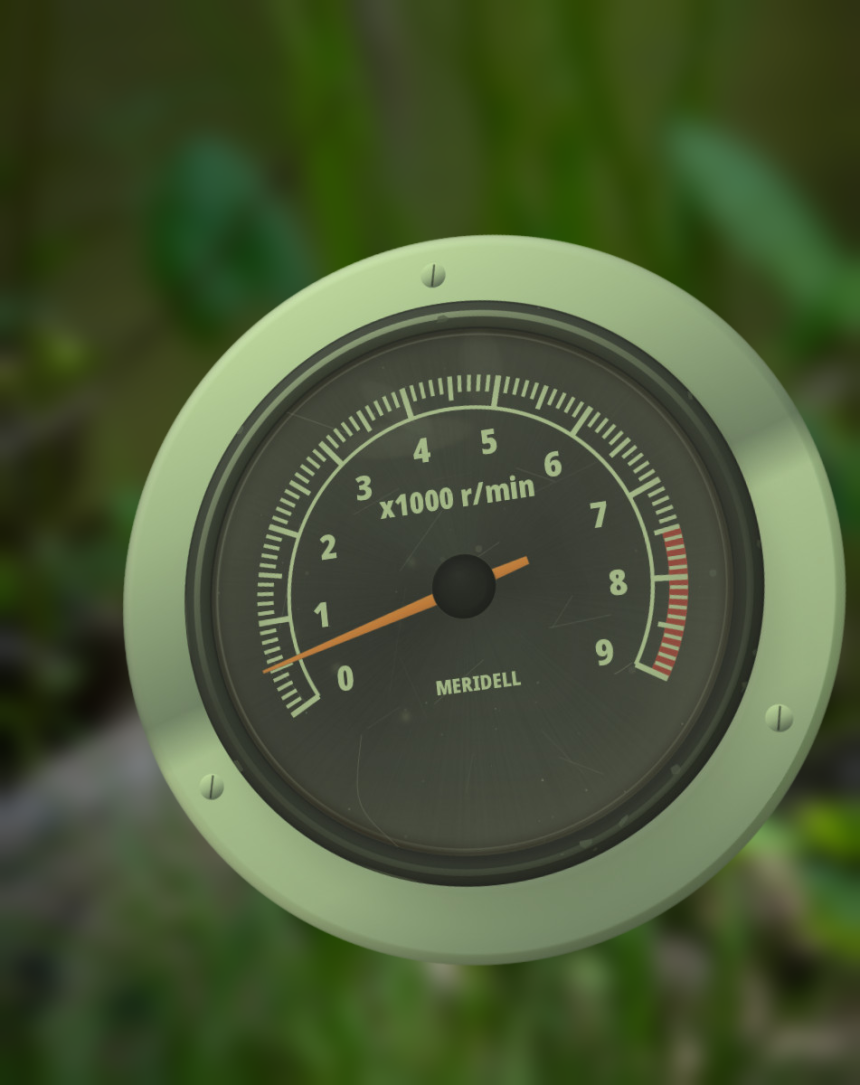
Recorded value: **500** rpm
